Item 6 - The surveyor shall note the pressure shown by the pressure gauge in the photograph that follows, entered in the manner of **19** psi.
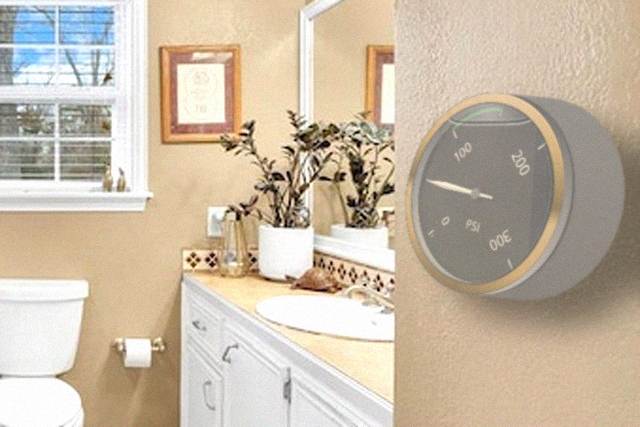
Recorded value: **50** psi
